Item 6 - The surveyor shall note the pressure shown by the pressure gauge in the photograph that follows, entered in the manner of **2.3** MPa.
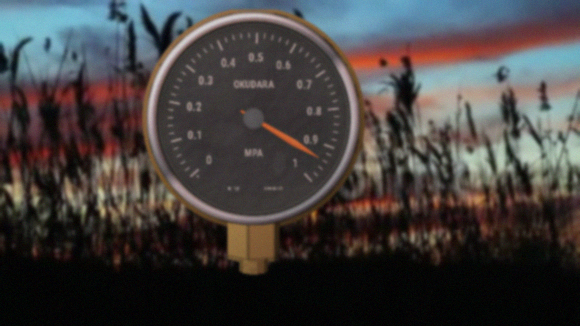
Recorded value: **0.94** MPa
